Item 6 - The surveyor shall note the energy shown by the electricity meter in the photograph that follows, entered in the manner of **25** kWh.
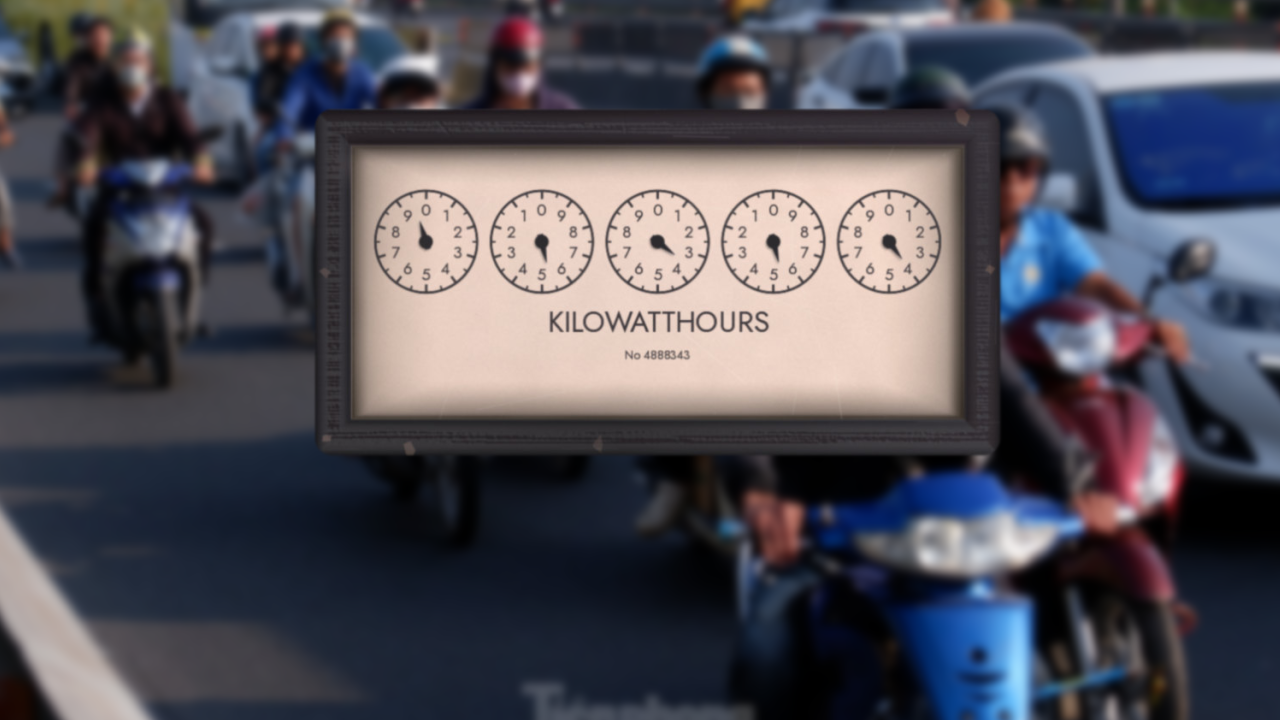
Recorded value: **95354** kWh
